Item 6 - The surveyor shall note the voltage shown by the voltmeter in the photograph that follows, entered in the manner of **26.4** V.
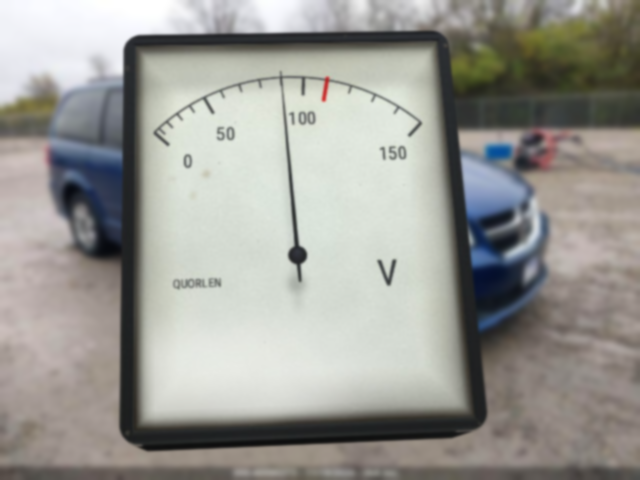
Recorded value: **90** V
